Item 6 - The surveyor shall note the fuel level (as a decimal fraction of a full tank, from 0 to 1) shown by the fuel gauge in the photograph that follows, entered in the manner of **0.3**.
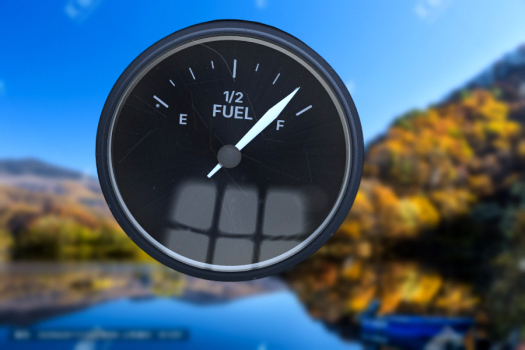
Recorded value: **0.875**
